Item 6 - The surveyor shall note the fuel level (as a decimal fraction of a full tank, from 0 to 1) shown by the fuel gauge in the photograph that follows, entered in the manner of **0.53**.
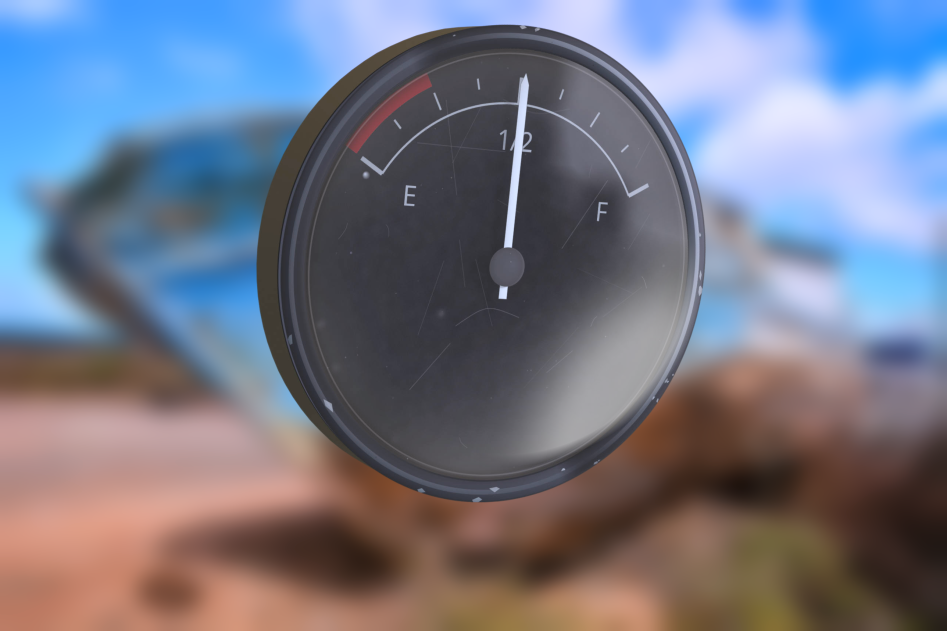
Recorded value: **0.5**
